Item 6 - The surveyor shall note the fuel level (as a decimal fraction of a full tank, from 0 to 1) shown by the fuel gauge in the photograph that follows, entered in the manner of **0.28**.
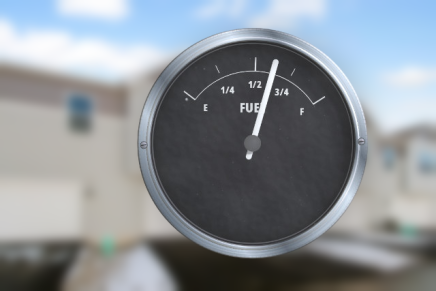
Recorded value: **0.625**
